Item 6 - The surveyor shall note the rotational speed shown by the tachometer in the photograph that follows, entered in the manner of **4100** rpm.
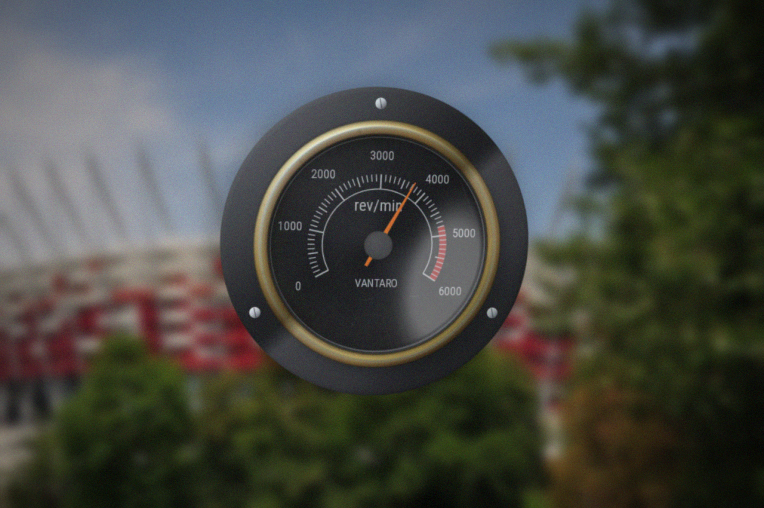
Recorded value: **3700** rpm
